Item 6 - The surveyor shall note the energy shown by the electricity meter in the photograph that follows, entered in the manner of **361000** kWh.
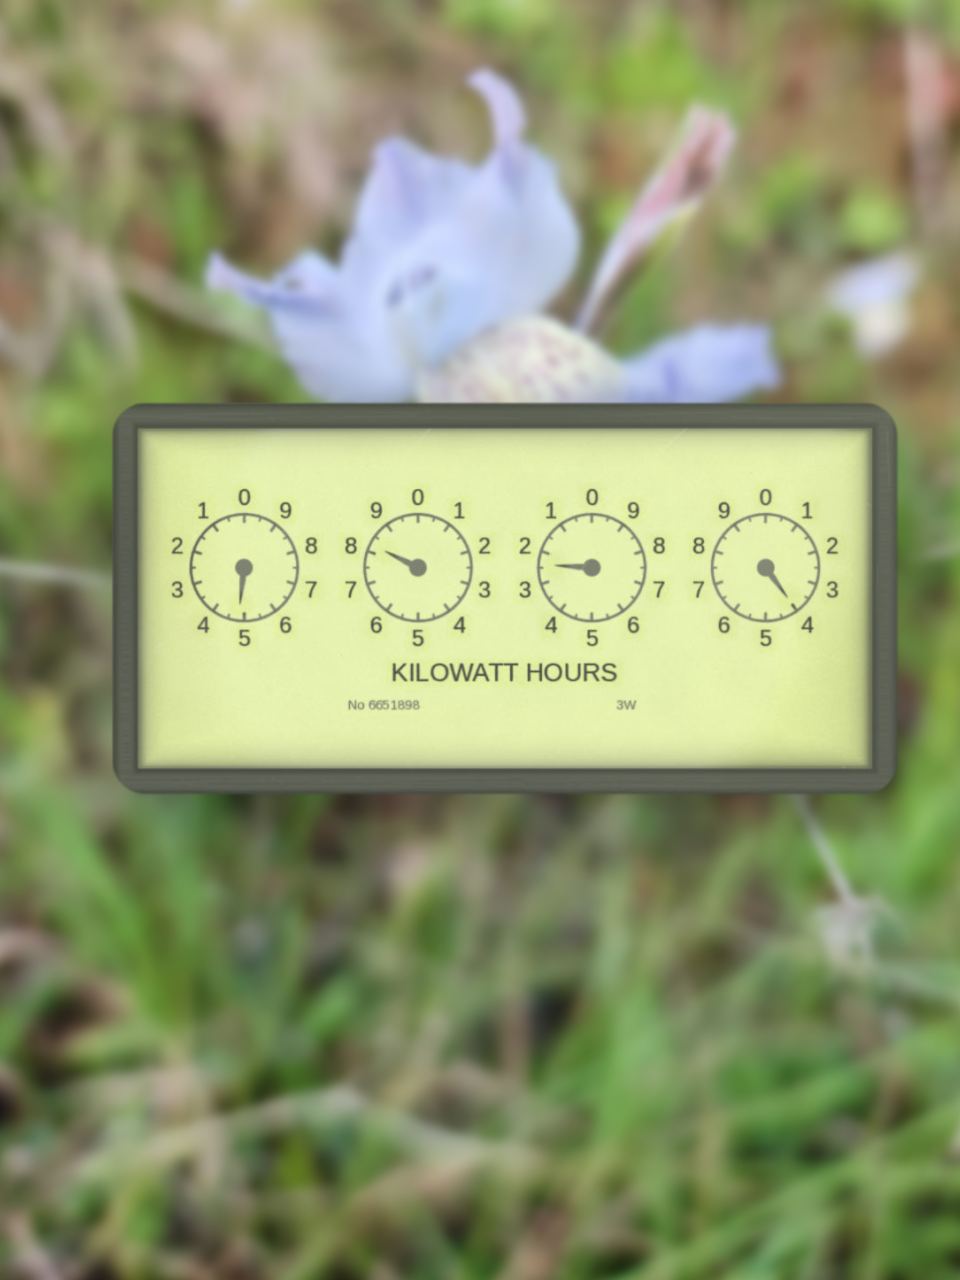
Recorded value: **4824** kWh
